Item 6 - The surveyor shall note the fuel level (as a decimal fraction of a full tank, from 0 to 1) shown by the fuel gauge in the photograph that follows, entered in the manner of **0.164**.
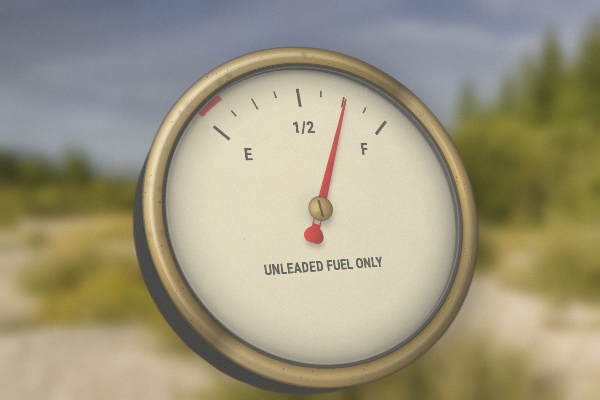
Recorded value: **0.75**
